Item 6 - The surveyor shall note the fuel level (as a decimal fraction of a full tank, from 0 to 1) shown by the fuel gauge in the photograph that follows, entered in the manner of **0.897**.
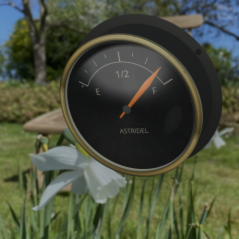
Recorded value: **0.875**
